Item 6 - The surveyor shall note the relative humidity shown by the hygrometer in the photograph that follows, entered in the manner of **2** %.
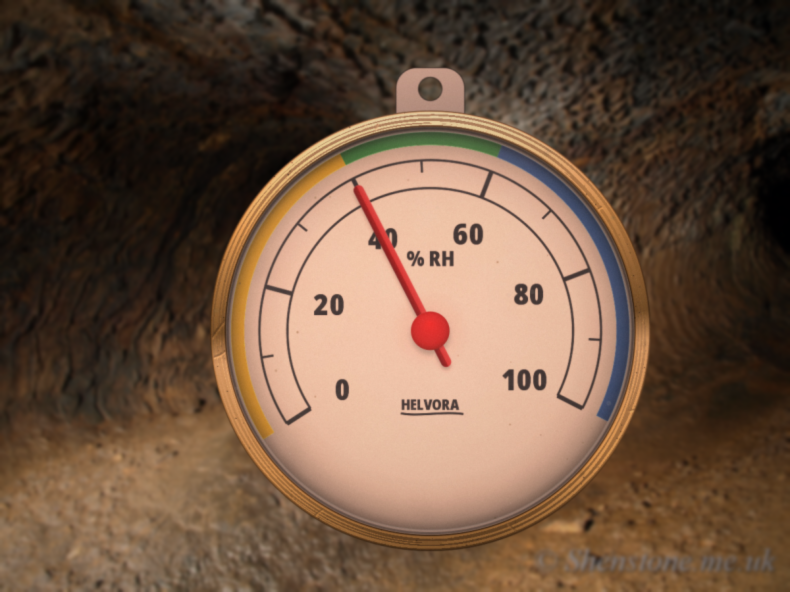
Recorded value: **40** %
